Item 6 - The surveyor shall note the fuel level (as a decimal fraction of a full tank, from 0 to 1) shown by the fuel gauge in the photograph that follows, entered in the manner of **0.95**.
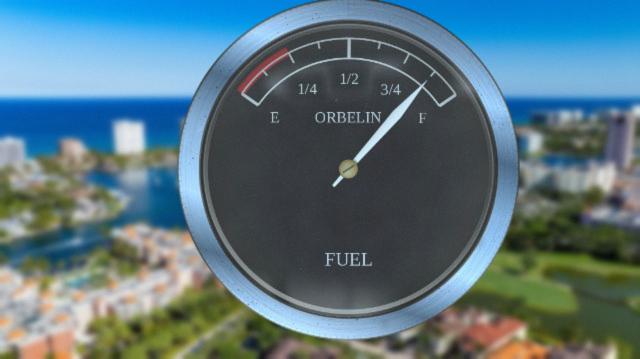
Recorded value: **0.875**
